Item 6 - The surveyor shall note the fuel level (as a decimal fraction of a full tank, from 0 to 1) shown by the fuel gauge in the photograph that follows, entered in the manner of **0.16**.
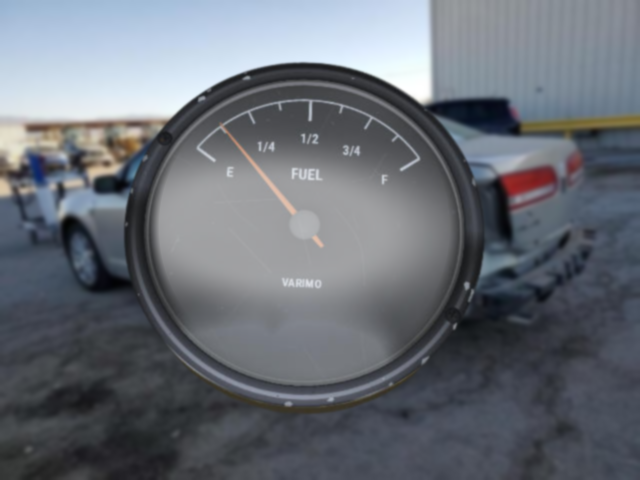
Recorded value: **0.125**
